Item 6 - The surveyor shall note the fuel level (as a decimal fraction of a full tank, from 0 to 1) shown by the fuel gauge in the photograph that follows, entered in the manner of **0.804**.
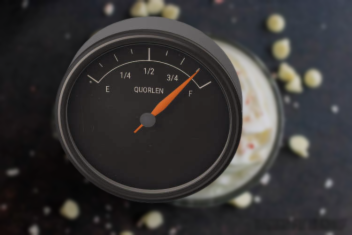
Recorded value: **0.875**
